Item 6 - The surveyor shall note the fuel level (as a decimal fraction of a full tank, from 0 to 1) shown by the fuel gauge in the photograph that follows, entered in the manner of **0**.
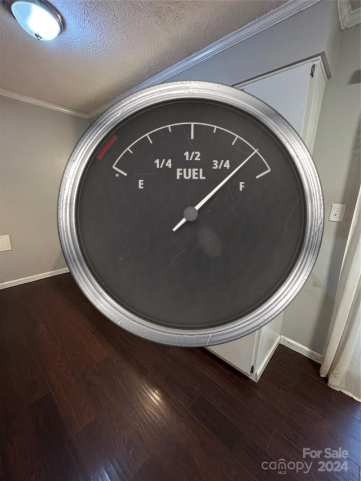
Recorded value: **0.875**
